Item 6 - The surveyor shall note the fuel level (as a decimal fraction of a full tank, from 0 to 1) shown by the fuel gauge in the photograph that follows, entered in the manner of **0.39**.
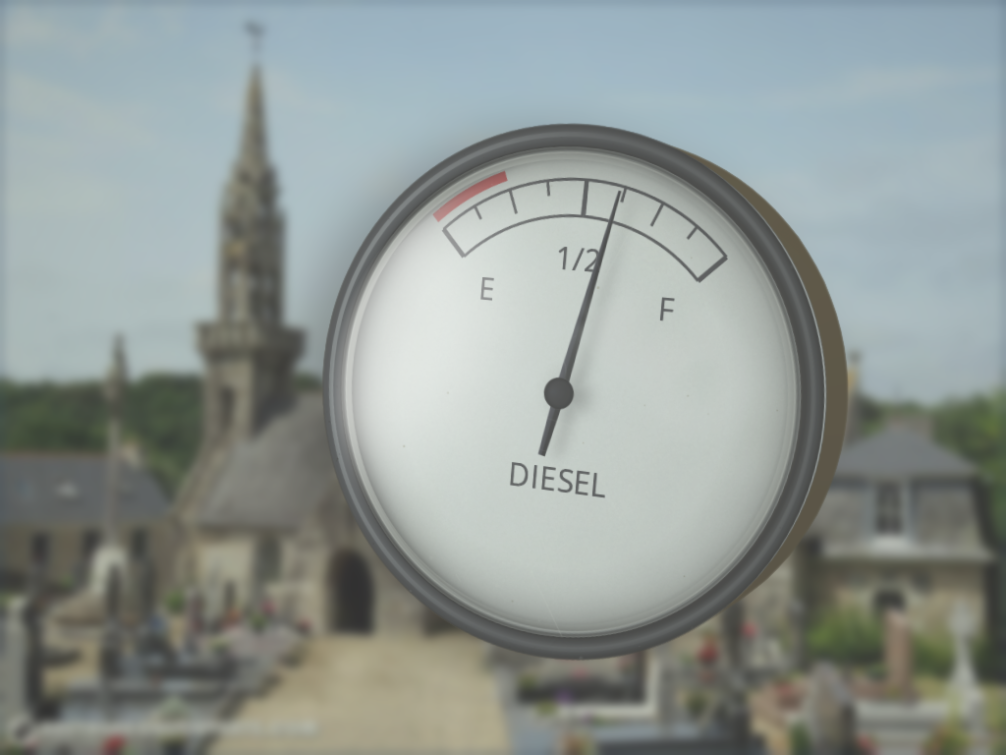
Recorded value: **0.625**
